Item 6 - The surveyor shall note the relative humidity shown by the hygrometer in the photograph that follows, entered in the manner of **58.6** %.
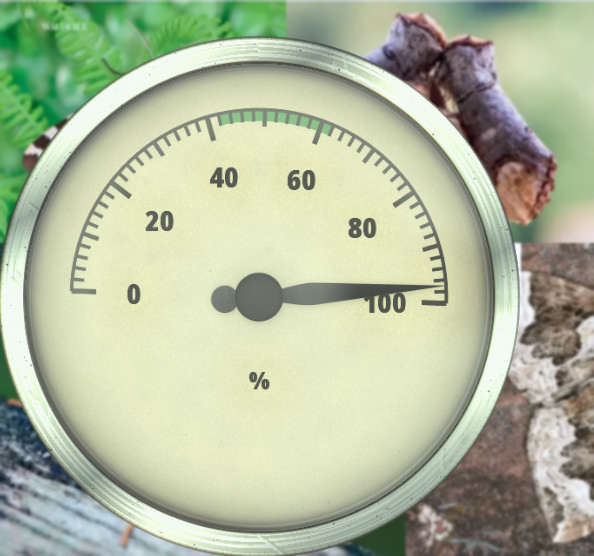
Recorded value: **97** %
